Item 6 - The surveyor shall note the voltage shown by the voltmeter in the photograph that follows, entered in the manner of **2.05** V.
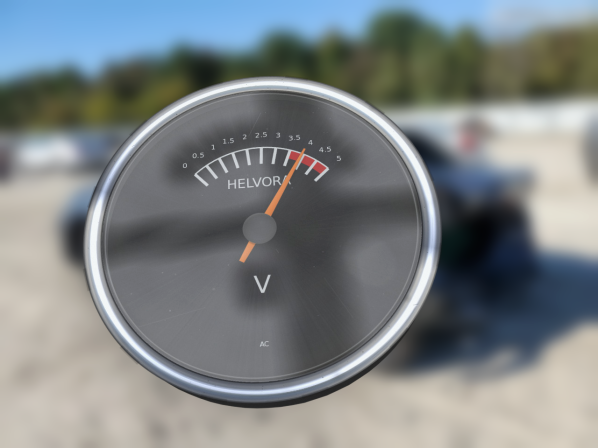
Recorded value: **4** V
